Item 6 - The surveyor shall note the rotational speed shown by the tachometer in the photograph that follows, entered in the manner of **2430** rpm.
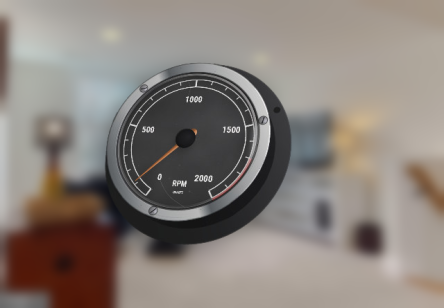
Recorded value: **100** rpm
